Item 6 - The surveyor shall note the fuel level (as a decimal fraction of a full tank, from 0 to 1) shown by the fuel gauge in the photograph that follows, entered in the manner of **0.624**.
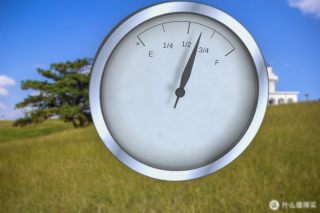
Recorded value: **0.625**
